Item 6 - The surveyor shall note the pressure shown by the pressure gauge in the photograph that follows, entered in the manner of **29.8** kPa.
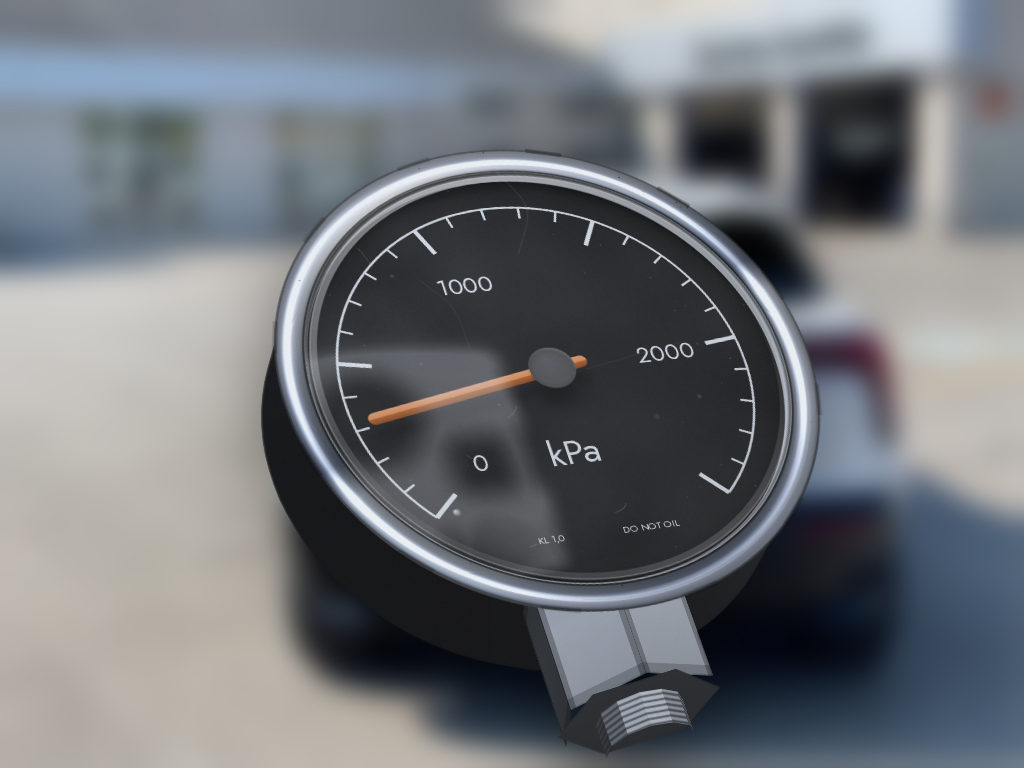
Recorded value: **300** kPa
